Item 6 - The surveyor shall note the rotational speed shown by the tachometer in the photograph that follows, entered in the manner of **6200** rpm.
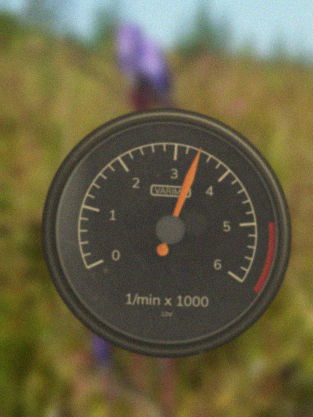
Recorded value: **3400** rpm
